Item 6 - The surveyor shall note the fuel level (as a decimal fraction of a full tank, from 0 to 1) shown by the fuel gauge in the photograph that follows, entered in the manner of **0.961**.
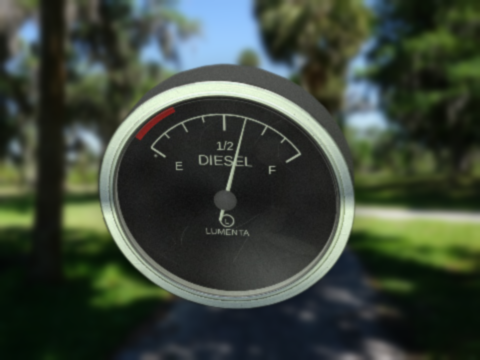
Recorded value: **0.625**
